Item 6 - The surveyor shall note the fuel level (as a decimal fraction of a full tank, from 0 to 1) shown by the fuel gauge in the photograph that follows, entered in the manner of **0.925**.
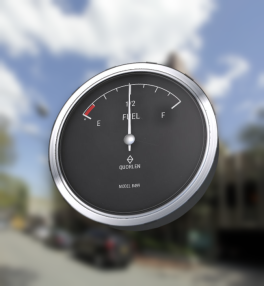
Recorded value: **0.5**
